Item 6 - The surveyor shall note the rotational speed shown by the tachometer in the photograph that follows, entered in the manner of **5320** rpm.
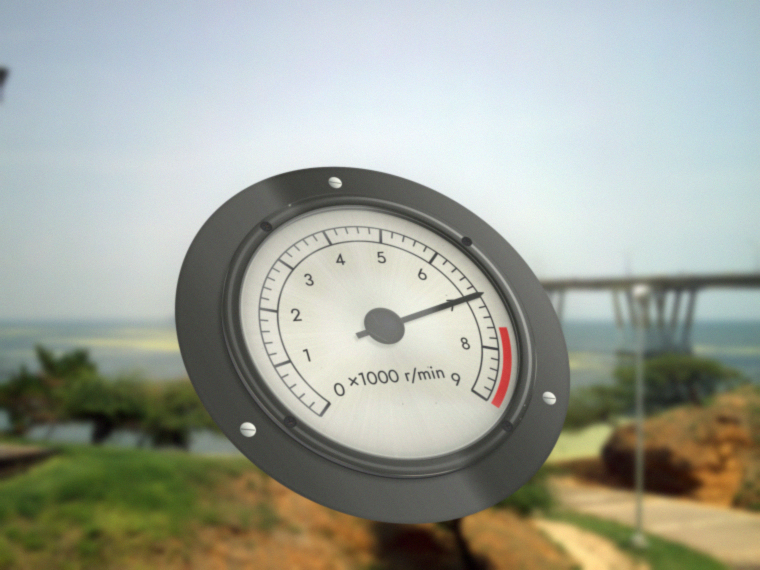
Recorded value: **7000** rpm
